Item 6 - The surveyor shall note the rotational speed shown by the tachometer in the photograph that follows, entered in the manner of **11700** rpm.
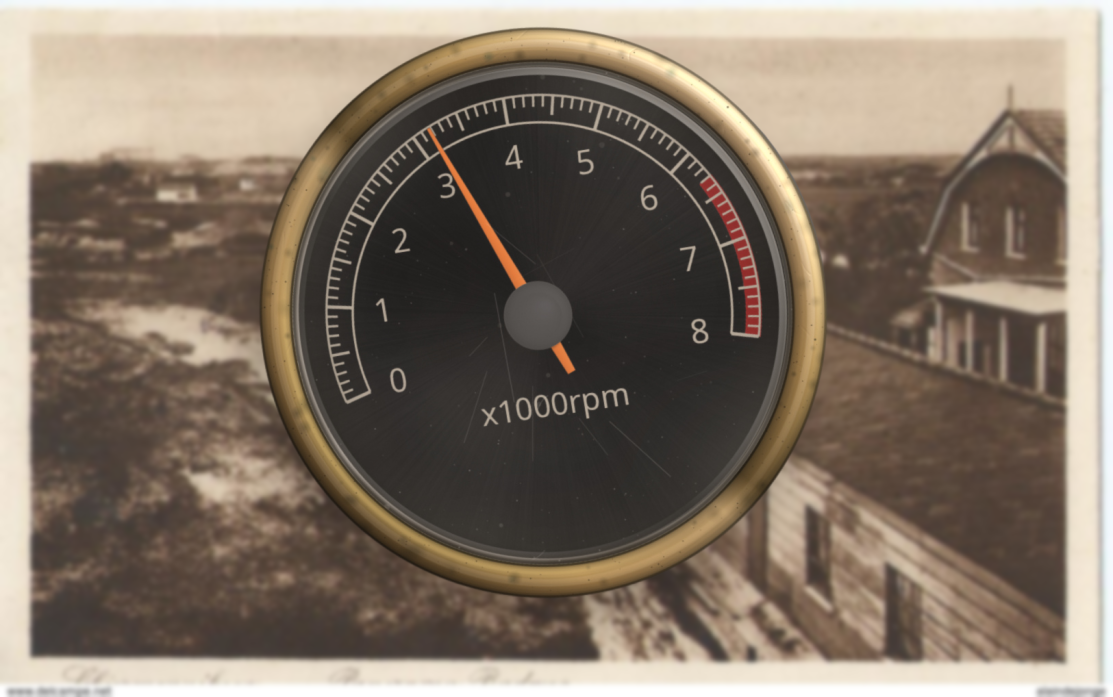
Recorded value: **3200** rpm
